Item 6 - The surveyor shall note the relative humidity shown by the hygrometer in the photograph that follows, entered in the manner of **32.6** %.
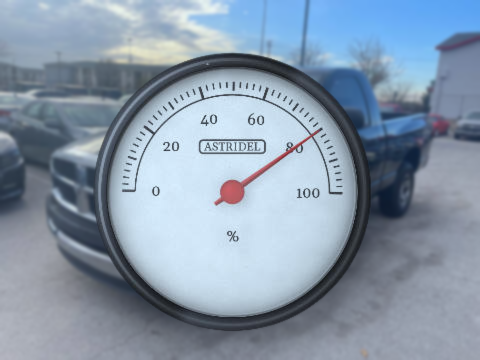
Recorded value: **80** %
